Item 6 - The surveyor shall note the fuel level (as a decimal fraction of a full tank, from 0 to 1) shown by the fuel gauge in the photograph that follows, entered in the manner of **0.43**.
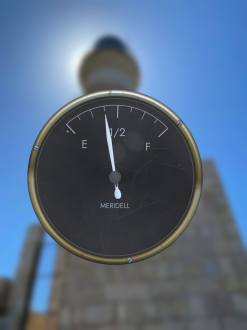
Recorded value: **0.375**
